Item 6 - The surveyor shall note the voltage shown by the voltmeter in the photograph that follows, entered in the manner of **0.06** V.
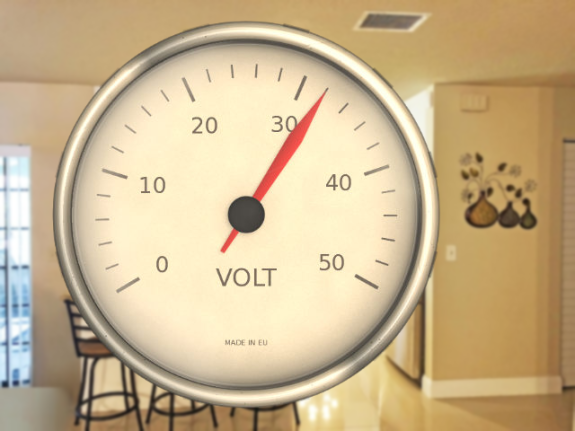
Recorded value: **32** V
